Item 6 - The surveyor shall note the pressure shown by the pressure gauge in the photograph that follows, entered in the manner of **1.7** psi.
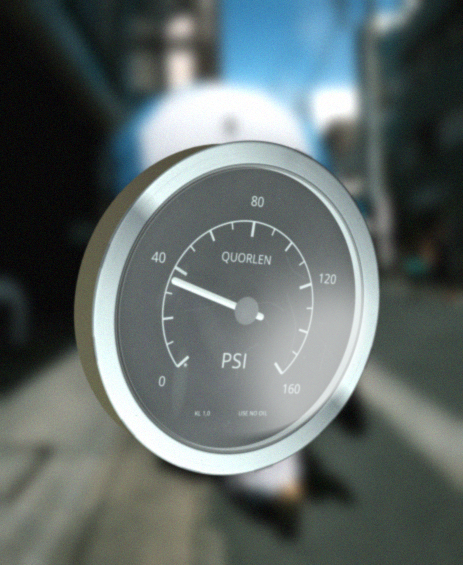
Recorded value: **35** psi
